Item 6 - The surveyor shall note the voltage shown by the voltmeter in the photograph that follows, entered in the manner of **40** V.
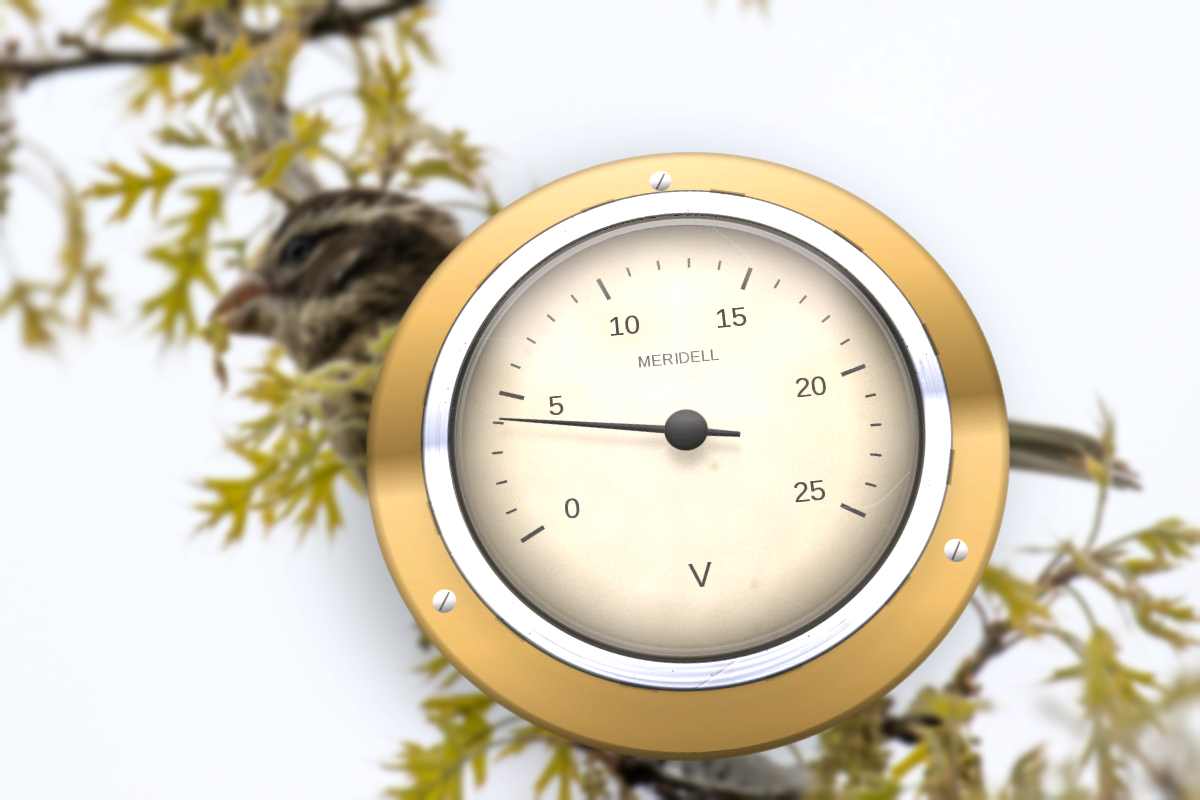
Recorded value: **4** V
